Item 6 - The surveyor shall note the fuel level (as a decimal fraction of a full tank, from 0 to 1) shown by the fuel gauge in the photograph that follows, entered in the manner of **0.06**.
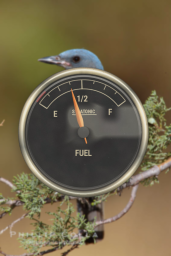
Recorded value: **0.375**
